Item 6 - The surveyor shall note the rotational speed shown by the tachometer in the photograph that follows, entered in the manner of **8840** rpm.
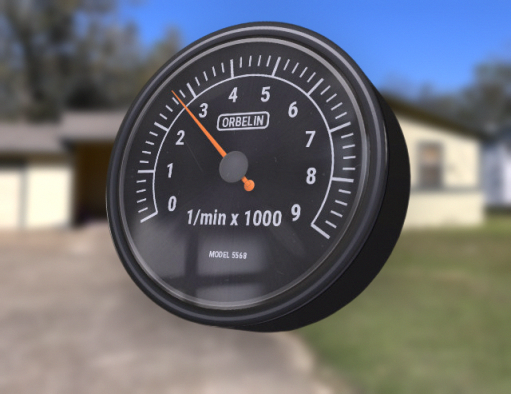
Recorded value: **2700** rpm
